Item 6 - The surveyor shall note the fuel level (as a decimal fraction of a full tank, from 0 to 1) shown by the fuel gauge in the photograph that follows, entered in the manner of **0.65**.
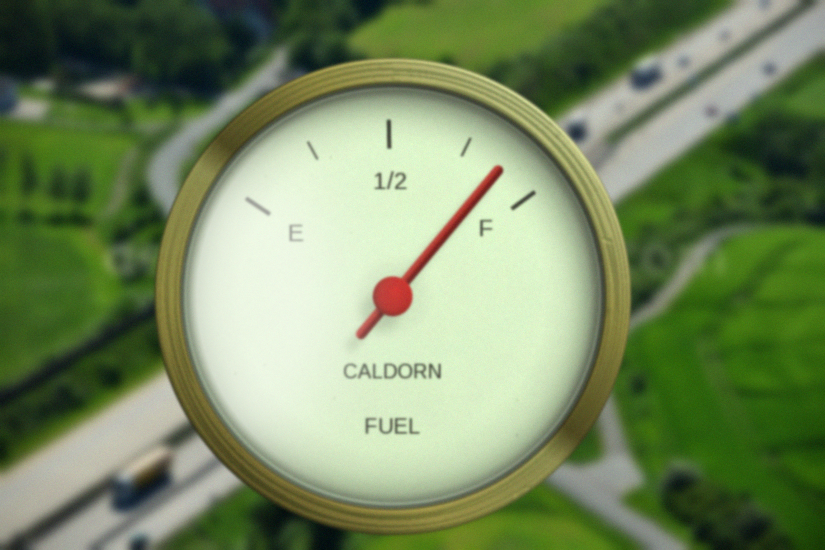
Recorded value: **0.875**
